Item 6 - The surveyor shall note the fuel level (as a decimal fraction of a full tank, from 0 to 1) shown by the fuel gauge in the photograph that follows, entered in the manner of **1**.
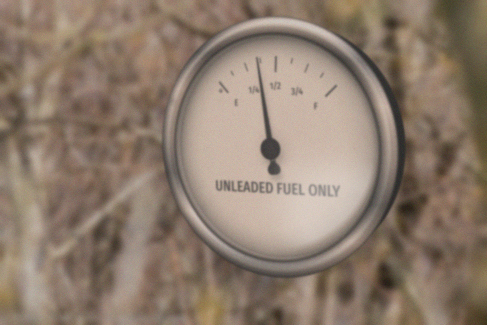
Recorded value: **0.375**
